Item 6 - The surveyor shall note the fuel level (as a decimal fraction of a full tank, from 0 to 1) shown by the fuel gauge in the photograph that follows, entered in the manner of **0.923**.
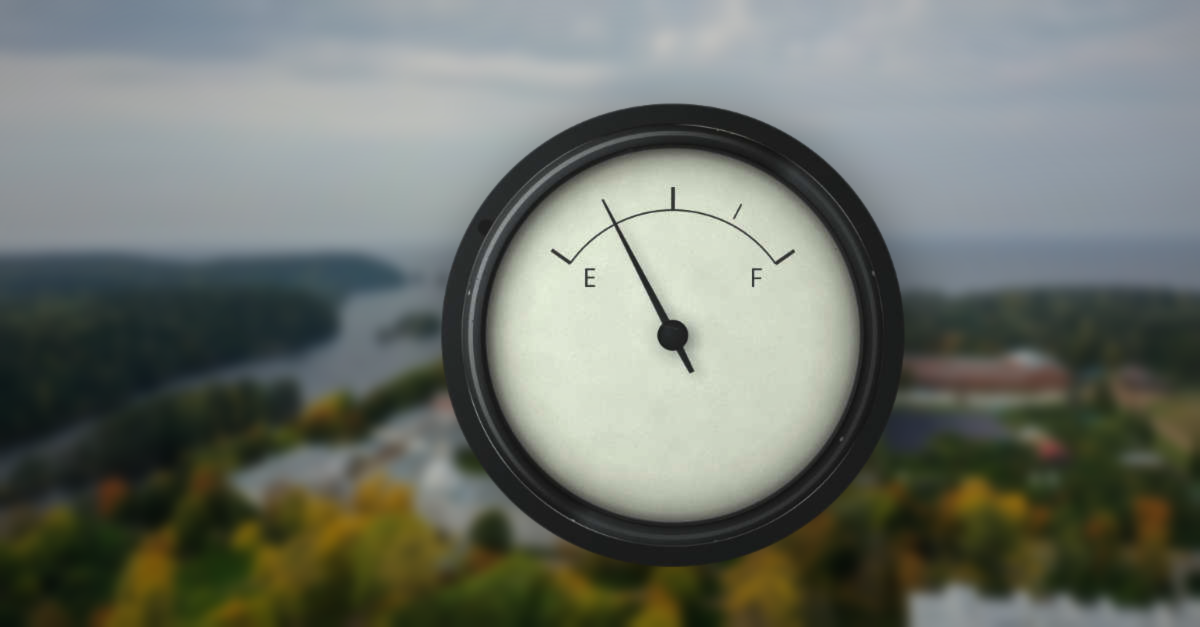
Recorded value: **0.25**
